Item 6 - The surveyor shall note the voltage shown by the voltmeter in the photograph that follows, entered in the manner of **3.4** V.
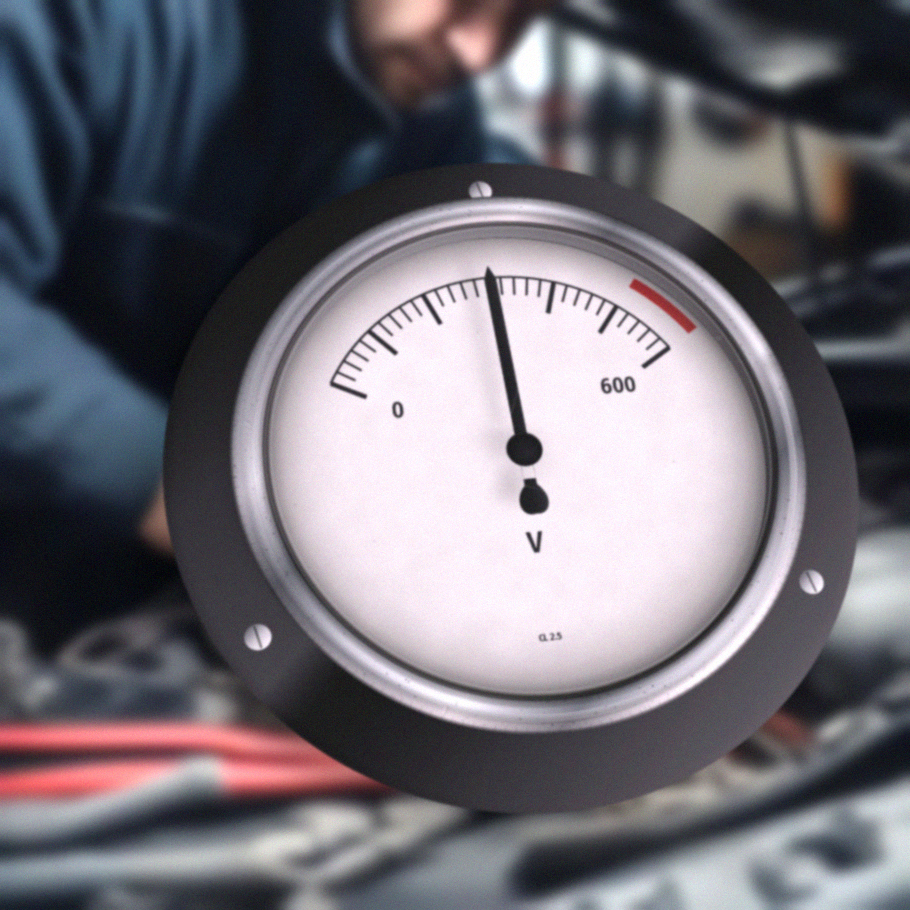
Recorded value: **300** V
